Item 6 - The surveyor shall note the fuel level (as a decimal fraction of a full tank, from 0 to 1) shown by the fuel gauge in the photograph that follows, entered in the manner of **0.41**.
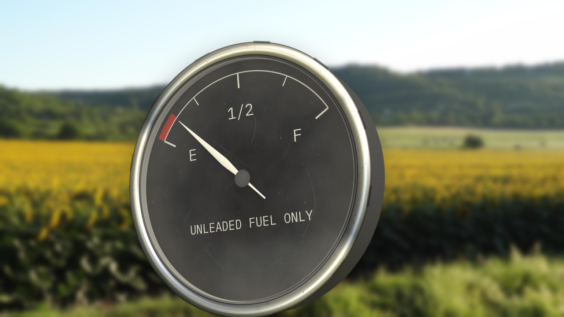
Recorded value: **0.125**
